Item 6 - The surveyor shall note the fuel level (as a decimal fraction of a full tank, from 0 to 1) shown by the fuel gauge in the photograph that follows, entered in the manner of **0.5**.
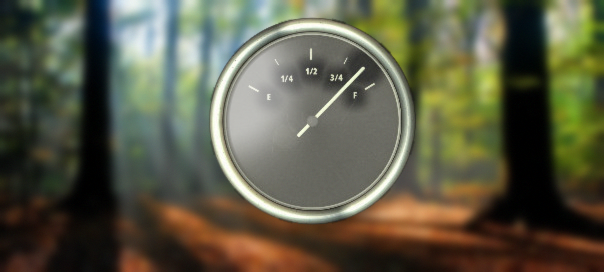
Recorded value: **0.875**
